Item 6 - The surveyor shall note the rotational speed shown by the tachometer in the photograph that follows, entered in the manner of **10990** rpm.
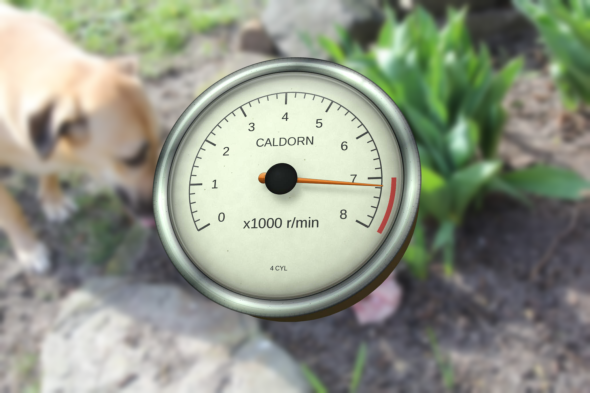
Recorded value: **7200** rpm
